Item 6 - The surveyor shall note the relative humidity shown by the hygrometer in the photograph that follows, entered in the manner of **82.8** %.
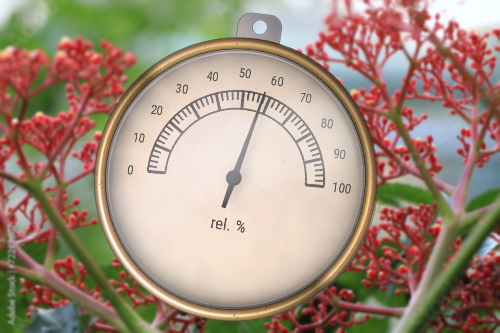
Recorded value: **58** %
